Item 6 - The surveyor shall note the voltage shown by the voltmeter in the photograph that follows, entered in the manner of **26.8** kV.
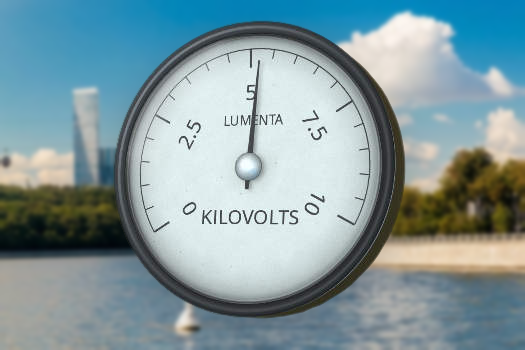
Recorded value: **5.25** kV
